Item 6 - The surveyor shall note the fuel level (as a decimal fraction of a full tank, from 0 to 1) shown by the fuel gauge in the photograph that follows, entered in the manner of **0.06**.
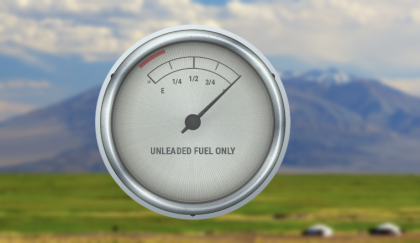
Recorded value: **1**
